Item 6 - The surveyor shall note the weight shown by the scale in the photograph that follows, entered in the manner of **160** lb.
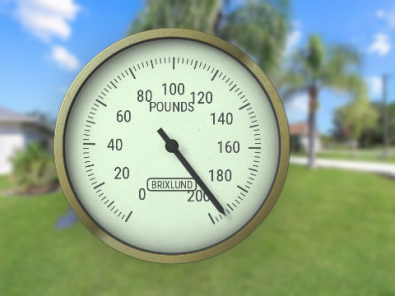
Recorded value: **194** lb
